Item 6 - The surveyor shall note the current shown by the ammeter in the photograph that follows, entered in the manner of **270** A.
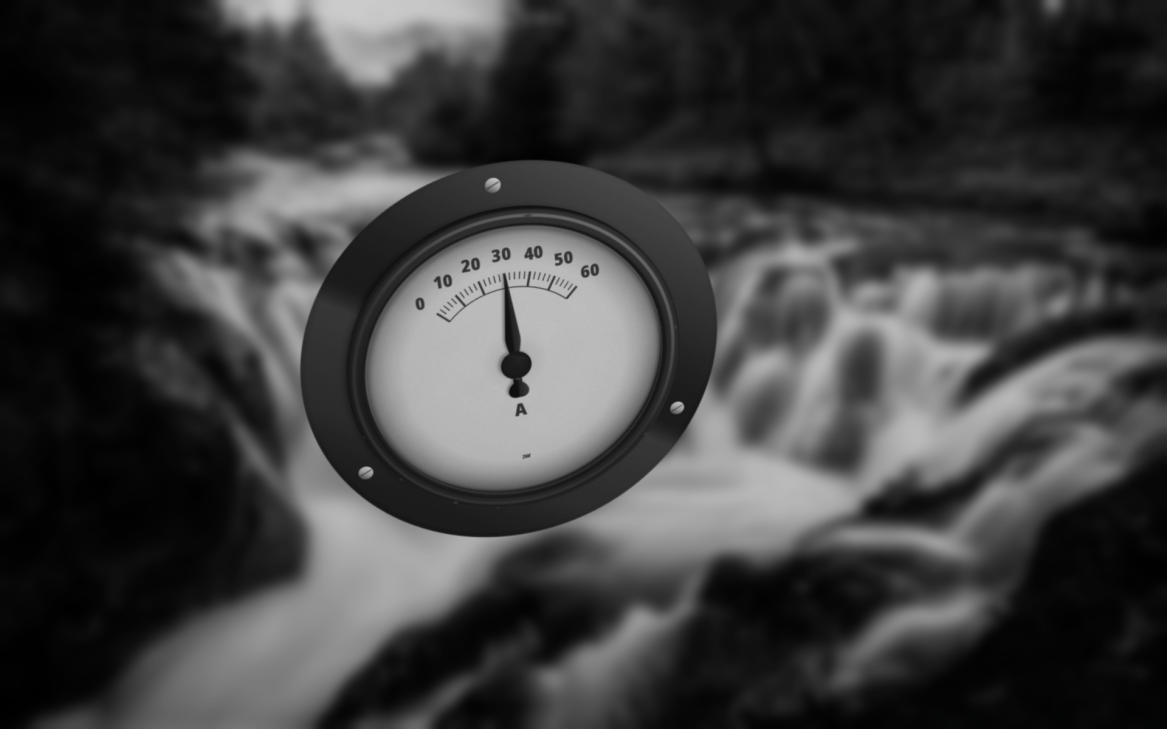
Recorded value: **30** A
